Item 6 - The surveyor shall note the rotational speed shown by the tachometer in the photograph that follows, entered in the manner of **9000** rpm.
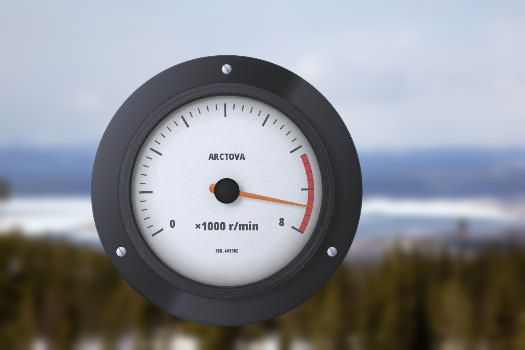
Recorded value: **7400** rpm
